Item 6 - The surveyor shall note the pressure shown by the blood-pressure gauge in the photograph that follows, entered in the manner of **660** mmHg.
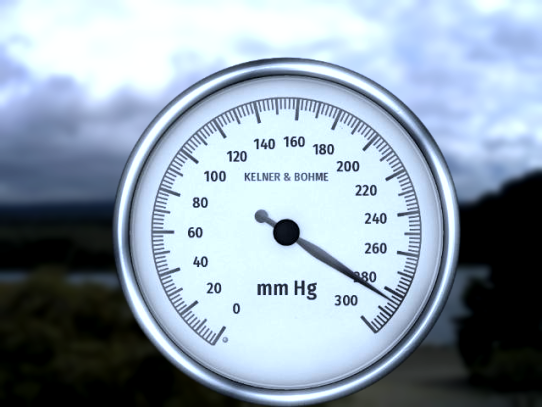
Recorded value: **284** mmHg
